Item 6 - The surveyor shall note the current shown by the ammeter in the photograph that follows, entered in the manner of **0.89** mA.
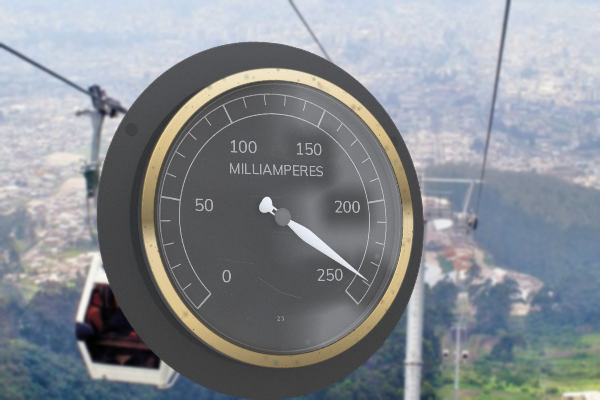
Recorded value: **240** mA
